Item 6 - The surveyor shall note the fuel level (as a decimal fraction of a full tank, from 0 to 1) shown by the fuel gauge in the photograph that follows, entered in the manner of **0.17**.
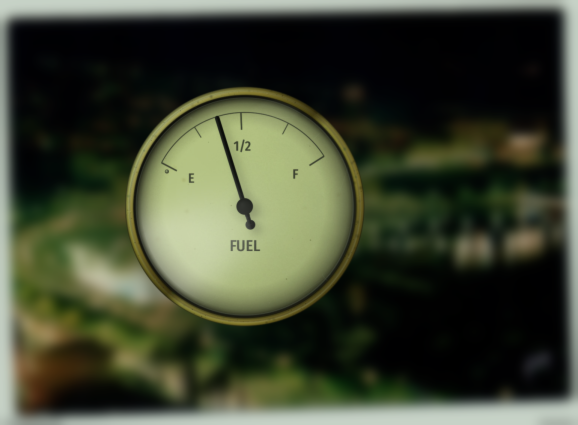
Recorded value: **0.375**
